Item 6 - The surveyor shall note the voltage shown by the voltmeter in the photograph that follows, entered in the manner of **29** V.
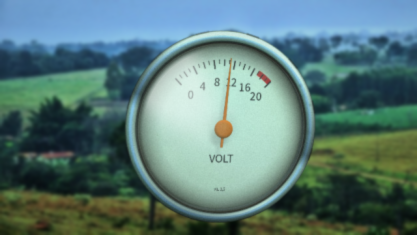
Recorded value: **11** V
